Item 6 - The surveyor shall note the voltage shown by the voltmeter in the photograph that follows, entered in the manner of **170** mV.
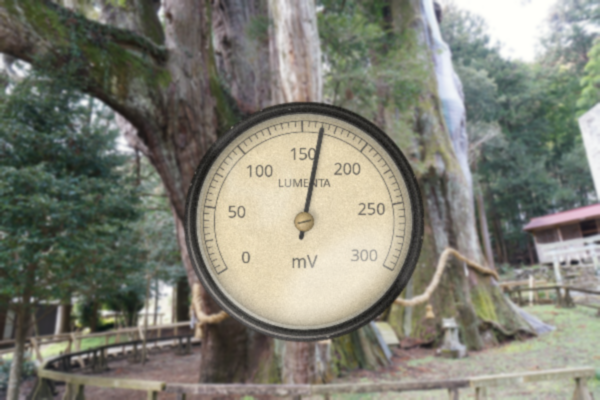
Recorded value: **165** mV
